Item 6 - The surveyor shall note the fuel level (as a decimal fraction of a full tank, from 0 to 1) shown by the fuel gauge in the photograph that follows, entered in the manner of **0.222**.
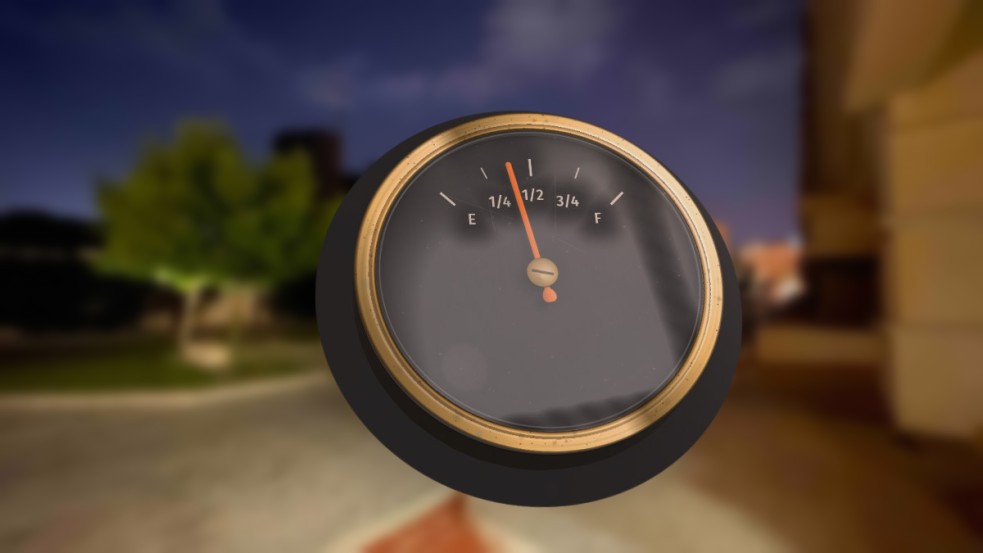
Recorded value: **0.375**
